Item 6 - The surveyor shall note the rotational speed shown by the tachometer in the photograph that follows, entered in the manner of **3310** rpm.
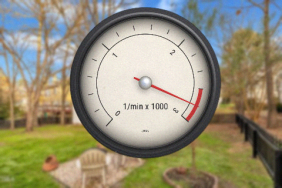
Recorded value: **2800** rpm
